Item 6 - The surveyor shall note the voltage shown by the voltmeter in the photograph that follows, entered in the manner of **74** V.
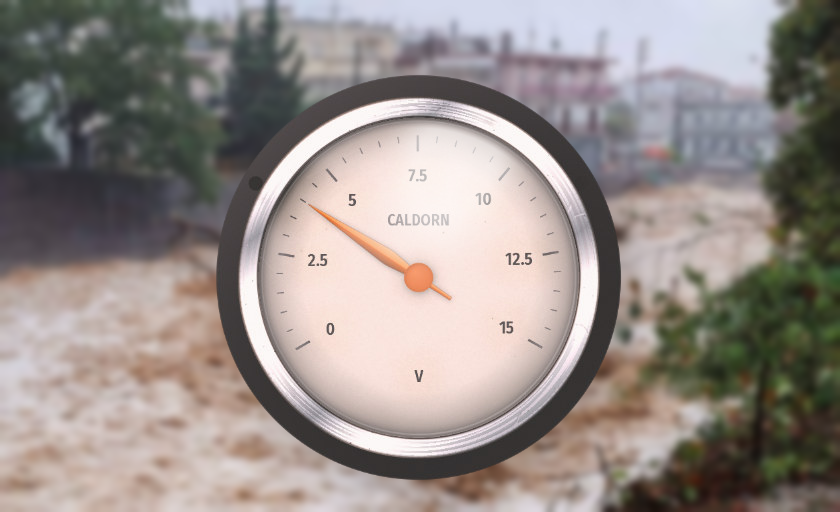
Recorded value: **4** V
